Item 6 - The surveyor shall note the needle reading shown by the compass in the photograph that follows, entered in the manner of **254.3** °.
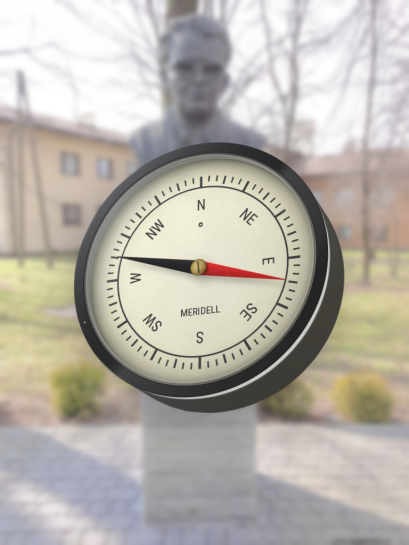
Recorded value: **105** °
